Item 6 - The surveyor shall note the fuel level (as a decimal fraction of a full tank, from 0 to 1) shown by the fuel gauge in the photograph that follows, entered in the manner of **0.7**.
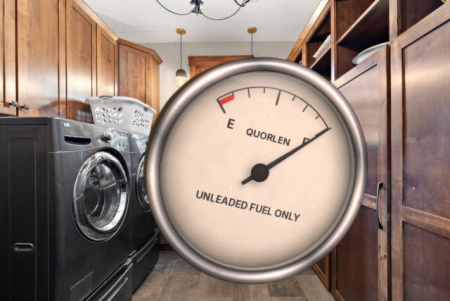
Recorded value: **1**
